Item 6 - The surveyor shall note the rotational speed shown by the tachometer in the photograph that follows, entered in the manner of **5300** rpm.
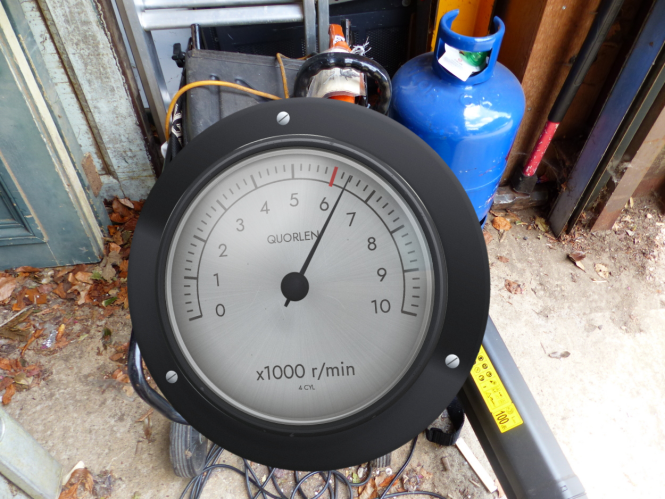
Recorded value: **6400** rpm
